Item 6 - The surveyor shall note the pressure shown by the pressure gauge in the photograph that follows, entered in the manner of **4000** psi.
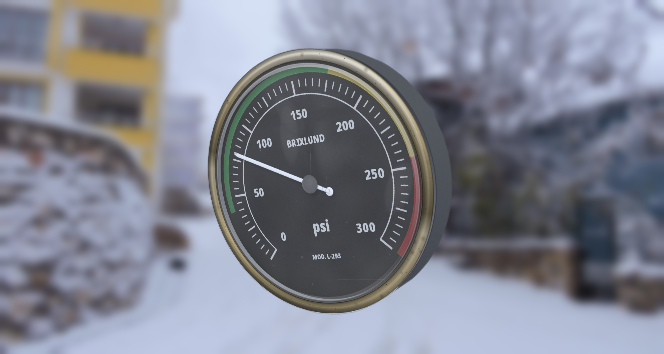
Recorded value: **80** psi
